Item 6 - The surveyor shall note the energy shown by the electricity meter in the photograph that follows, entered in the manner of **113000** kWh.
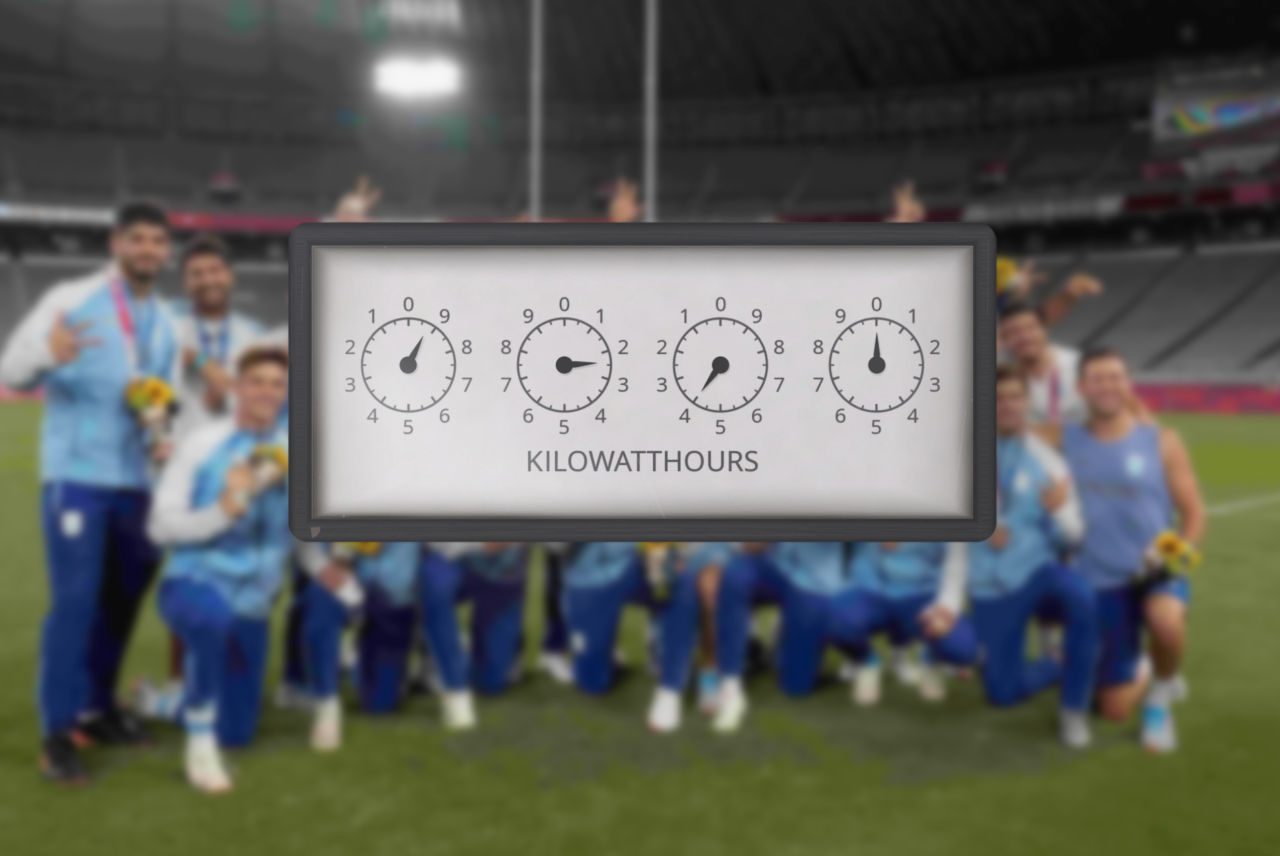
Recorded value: **9240** kWh
